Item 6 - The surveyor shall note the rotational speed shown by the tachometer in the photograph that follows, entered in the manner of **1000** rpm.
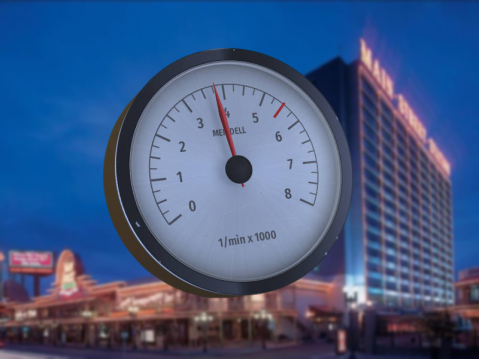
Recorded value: **3750** rpm
